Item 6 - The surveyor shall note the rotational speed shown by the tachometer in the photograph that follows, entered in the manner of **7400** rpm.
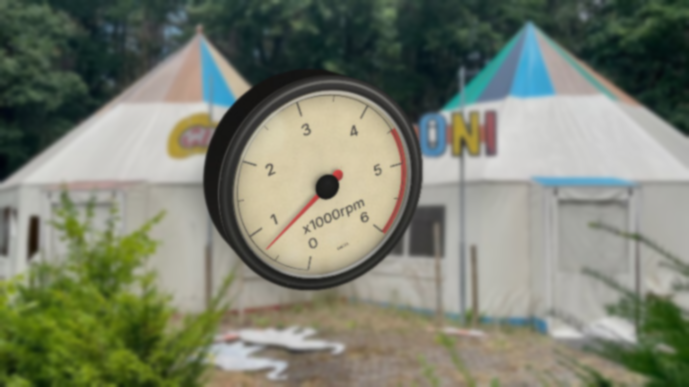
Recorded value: **750** rpm
